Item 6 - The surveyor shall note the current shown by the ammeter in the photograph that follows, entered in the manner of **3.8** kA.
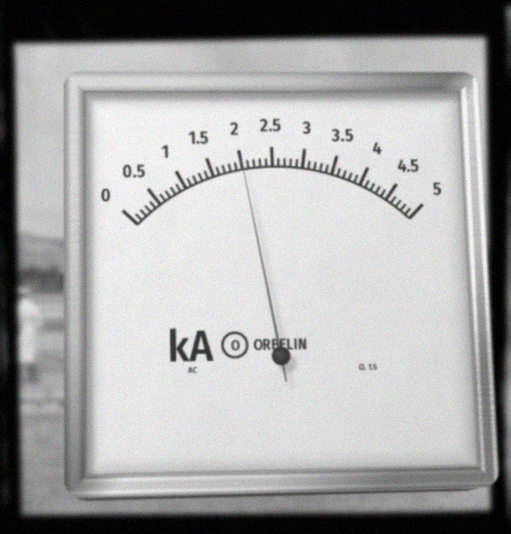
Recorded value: **2** kA
